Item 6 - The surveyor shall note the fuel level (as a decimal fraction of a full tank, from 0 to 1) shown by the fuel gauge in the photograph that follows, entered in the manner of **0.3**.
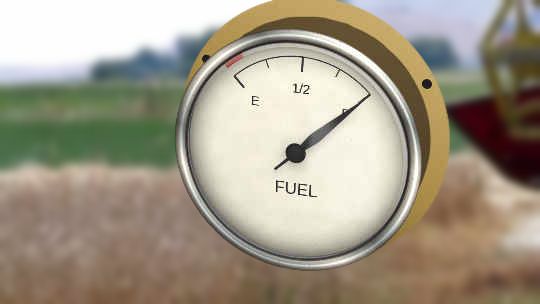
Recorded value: **1**
